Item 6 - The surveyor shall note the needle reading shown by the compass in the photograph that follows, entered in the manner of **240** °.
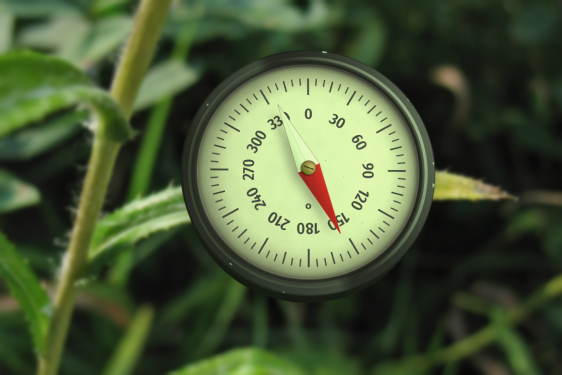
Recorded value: **155** °
